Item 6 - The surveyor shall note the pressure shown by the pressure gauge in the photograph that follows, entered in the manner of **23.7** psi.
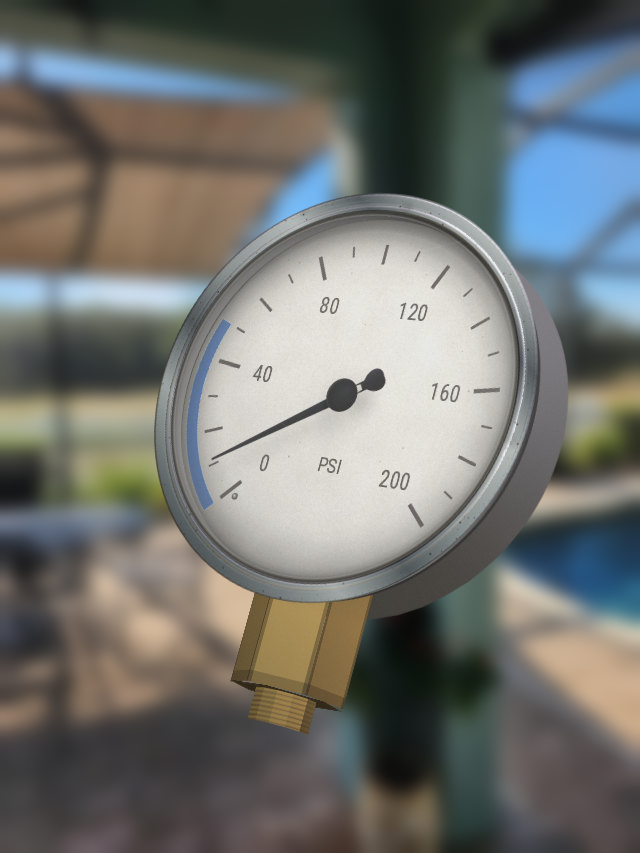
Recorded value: **10** psi
